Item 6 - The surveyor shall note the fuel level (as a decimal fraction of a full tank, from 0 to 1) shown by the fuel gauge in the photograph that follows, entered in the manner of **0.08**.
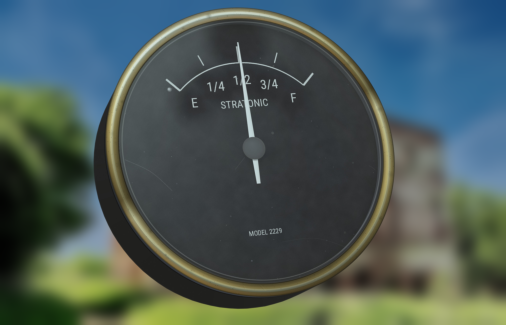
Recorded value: **0.5**
